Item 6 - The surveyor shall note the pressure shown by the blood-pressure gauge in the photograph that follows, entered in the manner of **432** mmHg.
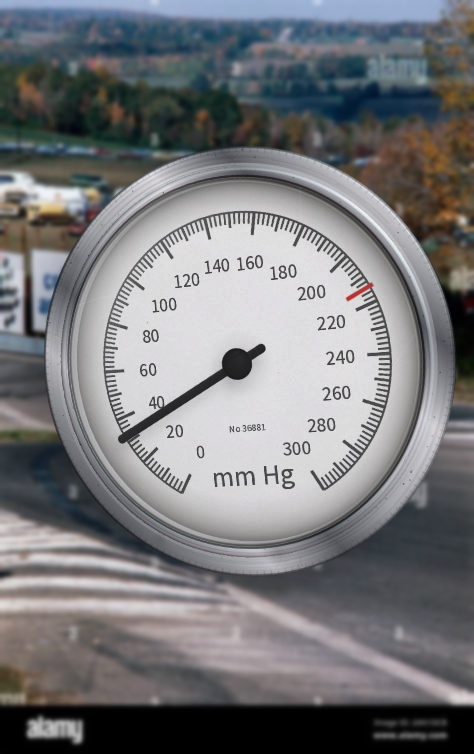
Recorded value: **32** mmHg
